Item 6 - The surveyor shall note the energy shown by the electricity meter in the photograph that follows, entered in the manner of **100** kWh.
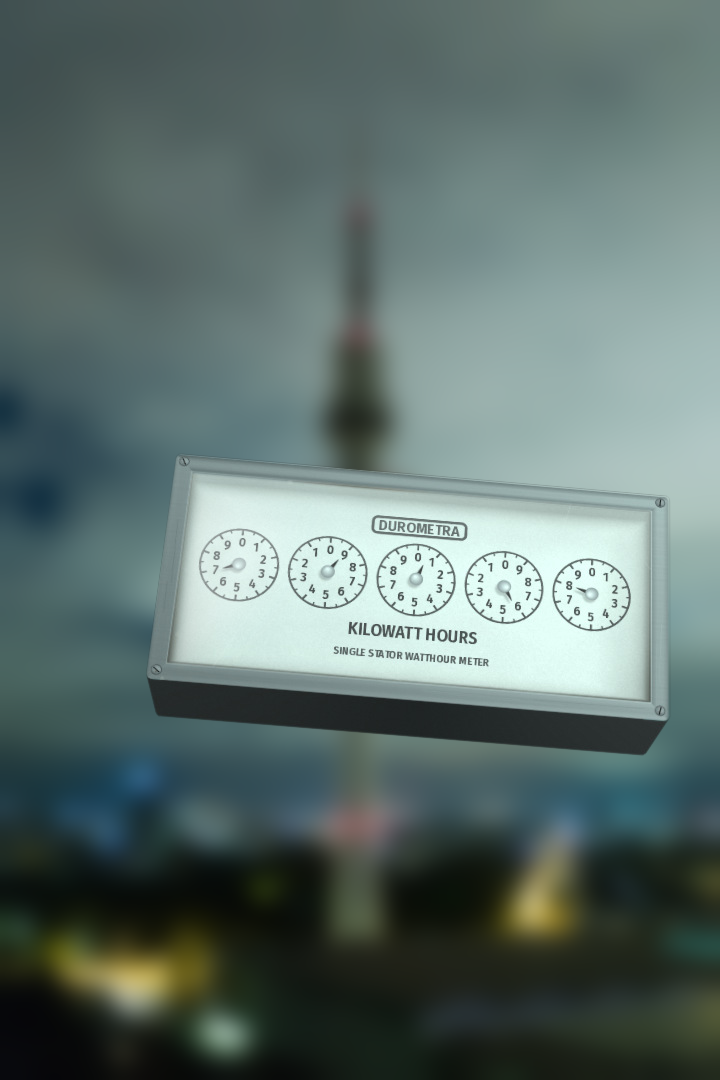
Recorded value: **69058** kWh
